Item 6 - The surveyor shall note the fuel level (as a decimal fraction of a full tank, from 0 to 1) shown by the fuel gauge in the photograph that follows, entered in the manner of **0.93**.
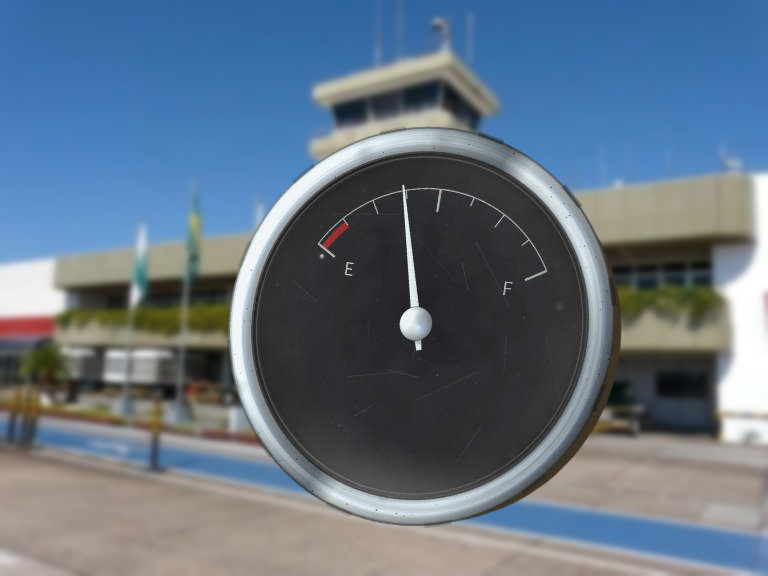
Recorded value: **0.375**
